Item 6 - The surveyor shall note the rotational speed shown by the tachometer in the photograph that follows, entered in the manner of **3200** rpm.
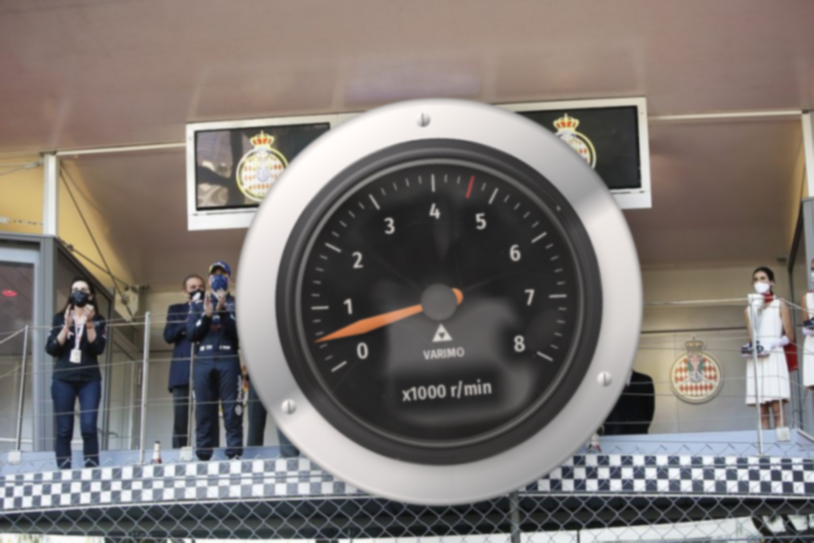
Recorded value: **500** rpm
